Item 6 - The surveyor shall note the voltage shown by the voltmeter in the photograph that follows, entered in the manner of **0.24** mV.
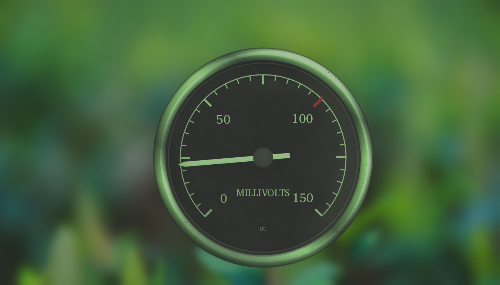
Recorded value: **22.5** mV
